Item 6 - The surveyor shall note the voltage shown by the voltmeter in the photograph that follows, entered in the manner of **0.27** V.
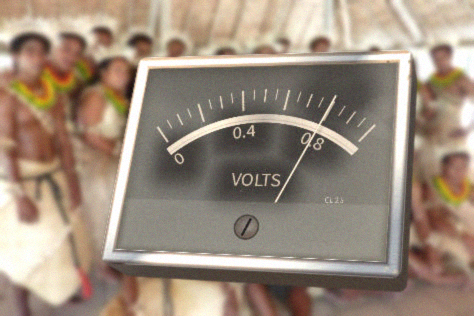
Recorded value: **0.8** V
